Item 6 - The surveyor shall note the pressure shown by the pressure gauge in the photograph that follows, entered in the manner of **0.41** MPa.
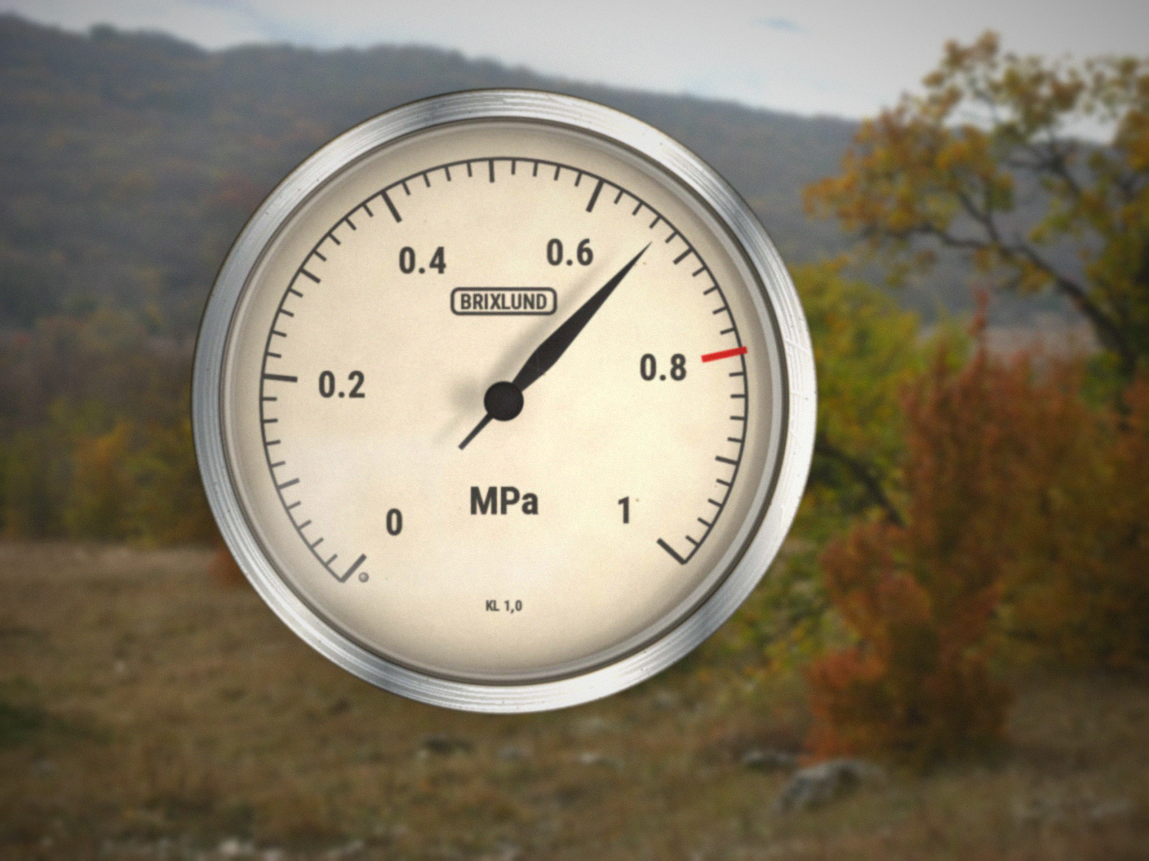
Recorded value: **0.67** MPa
